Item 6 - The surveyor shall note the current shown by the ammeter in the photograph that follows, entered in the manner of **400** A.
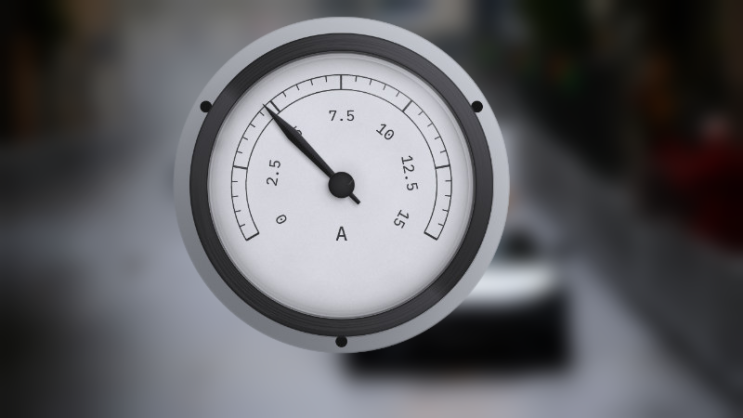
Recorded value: **4.75** A
